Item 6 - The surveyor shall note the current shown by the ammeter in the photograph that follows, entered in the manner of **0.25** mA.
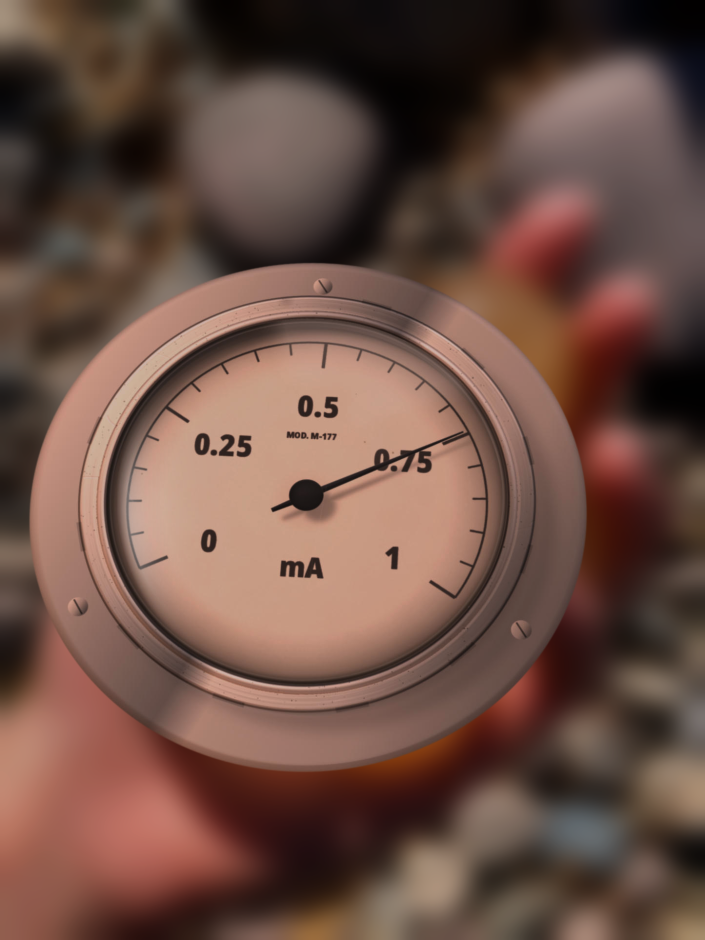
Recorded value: **0.75** mA
